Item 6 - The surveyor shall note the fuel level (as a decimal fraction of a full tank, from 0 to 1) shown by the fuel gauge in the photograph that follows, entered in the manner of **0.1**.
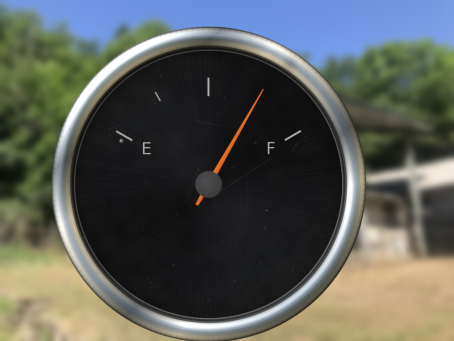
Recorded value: **0.75**
